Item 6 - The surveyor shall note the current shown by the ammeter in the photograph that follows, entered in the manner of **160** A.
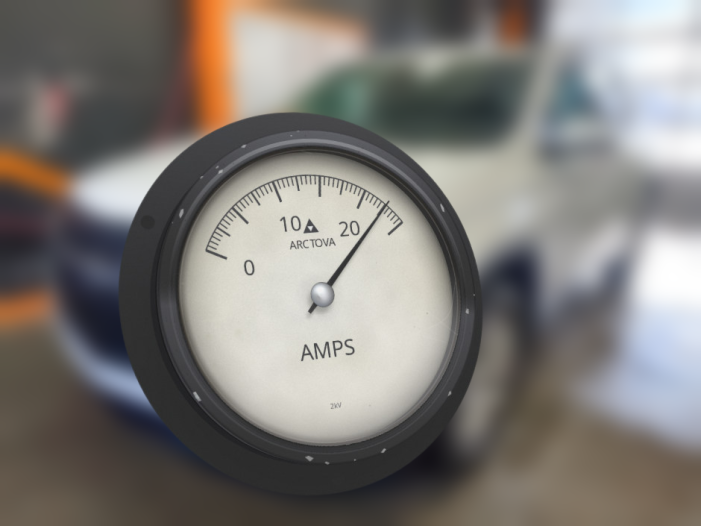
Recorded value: **22.5** A
